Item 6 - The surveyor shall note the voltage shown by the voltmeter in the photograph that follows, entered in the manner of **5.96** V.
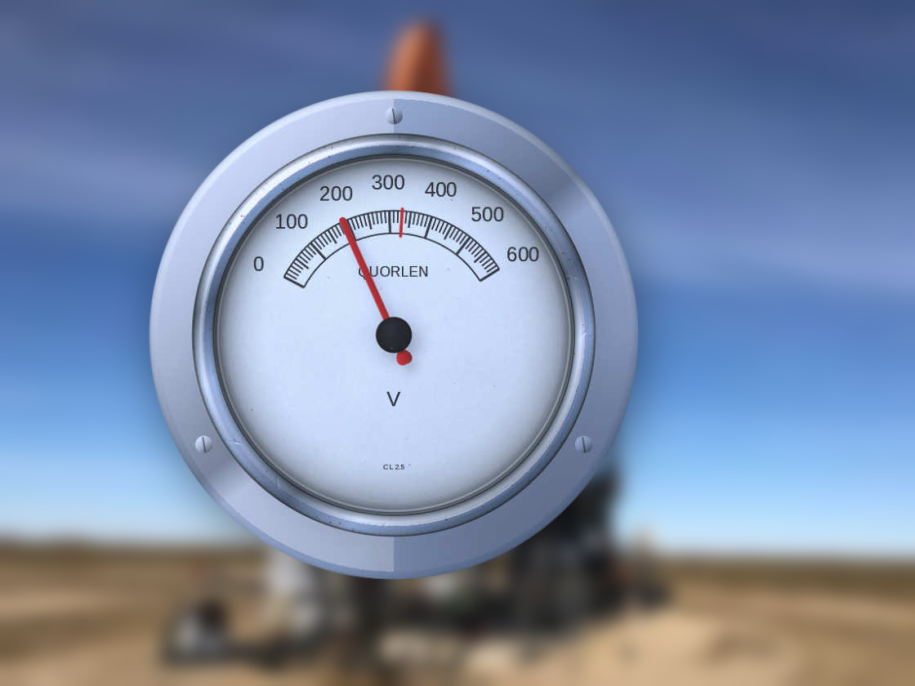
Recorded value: **190** V
